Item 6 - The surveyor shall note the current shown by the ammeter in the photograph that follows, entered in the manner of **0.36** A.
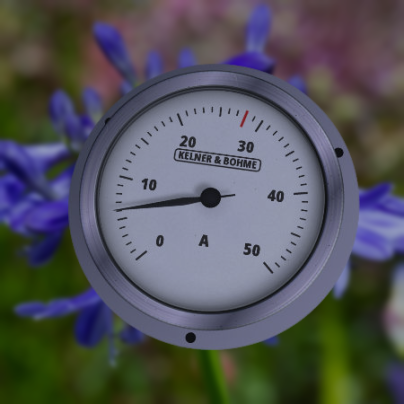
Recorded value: **6** A
